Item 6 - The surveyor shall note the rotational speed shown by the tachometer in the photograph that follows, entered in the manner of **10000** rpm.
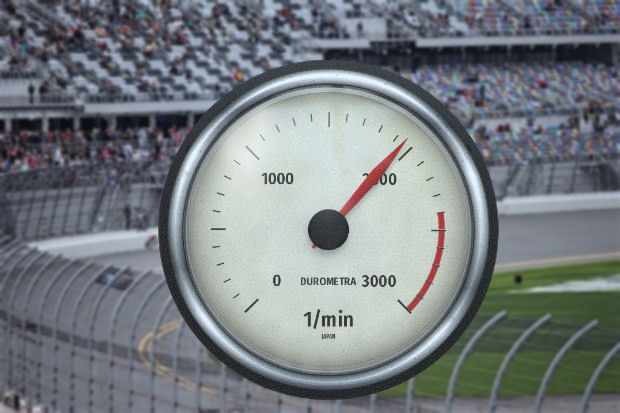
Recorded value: **1950** rpm
